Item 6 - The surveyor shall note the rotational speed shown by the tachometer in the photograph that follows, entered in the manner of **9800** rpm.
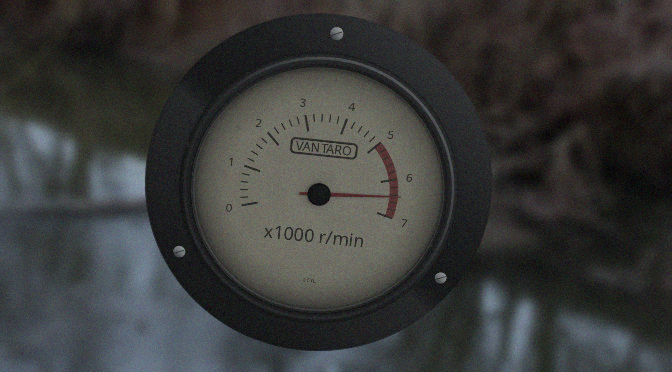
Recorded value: **6400** rpm
